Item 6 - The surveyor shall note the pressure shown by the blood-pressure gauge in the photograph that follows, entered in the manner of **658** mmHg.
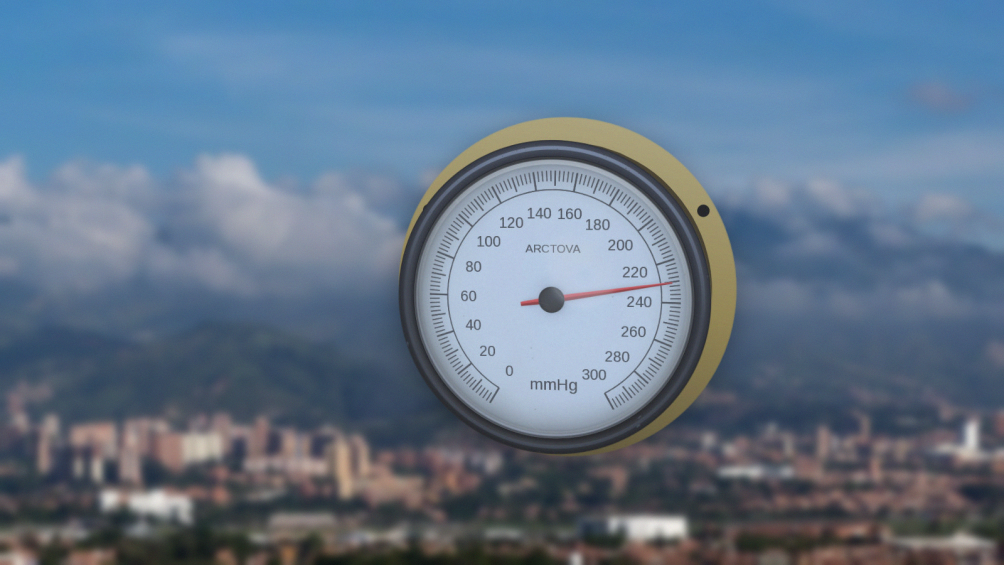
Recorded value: **230** mmHg
